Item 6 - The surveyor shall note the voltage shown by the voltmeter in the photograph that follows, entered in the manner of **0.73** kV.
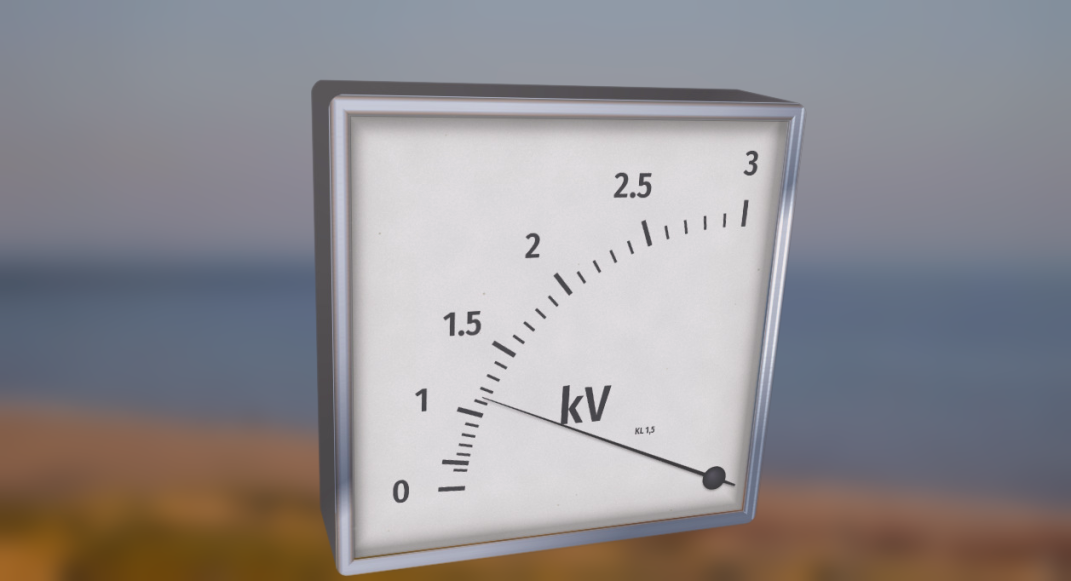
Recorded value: **1.15** kV
